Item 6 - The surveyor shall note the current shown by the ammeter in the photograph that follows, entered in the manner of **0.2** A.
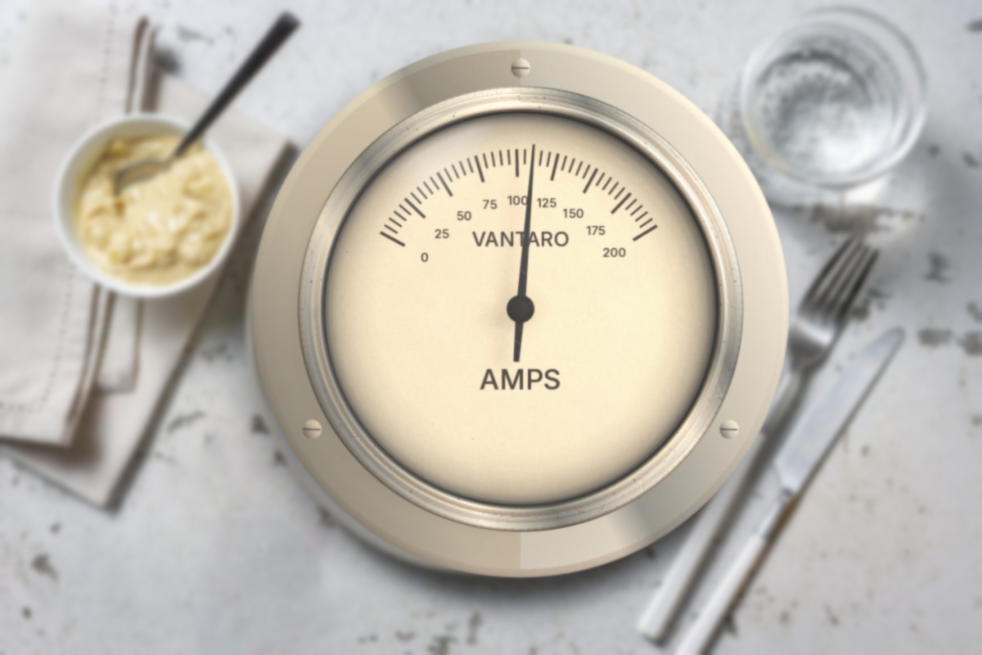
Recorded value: **110** A
